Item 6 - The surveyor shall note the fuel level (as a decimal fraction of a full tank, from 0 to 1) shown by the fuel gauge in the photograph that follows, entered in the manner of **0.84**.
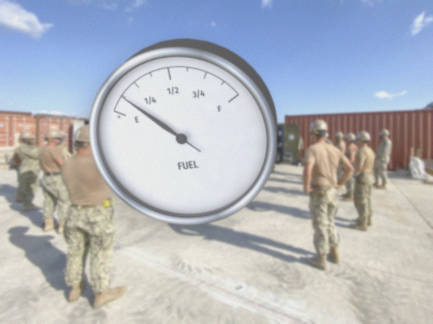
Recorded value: **0.125**
